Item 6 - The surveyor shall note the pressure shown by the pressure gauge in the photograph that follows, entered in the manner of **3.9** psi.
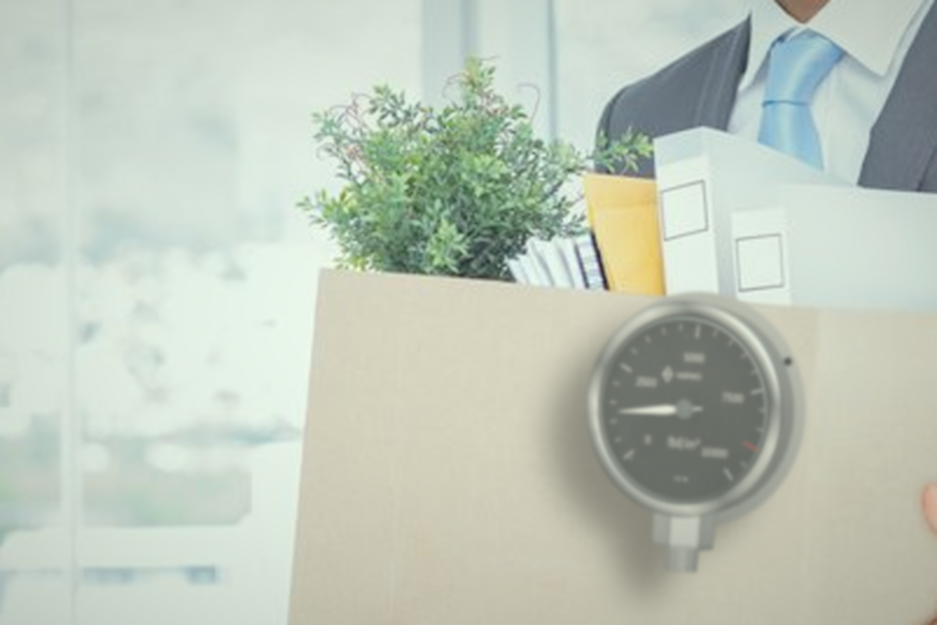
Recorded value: **1250** psi
